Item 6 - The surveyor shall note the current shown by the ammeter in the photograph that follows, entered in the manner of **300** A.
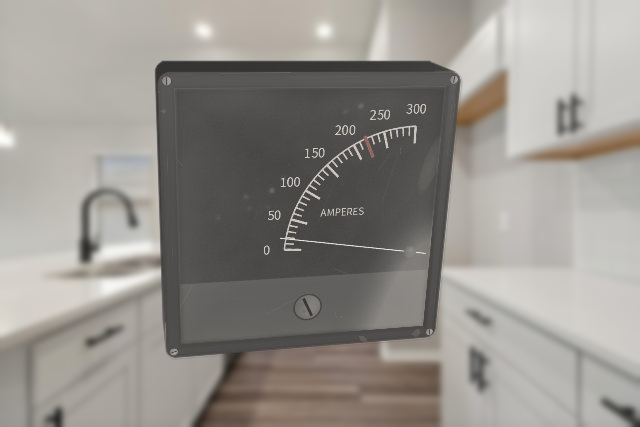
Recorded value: **20** A
